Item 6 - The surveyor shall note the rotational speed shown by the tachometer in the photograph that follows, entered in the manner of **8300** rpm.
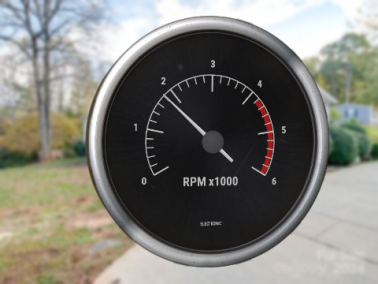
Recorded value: **1800** rpm
